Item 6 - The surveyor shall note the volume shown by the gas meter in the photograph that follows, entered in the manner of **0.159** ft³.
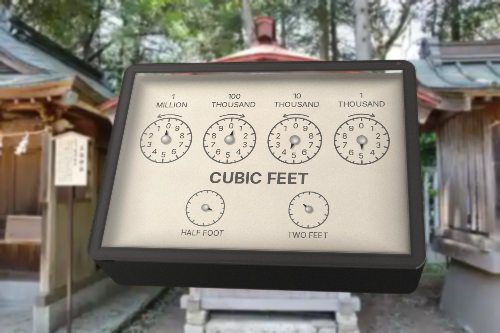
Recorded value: **4500** ft³
